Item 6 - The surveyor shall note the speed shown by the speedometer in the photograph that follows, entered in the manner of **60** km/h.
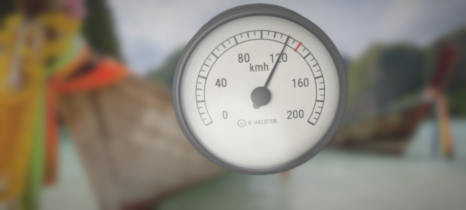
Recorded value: **120** km/h
